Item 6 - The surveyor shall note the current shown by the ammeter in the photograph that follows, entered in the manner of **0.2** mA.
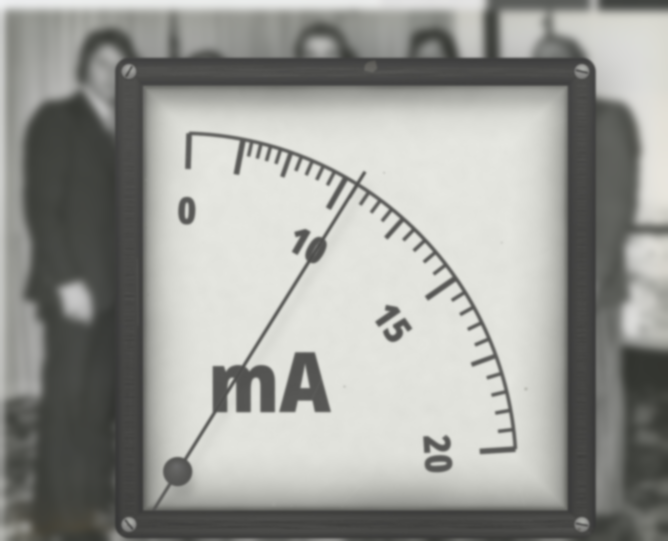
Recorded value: **10.5** mA
